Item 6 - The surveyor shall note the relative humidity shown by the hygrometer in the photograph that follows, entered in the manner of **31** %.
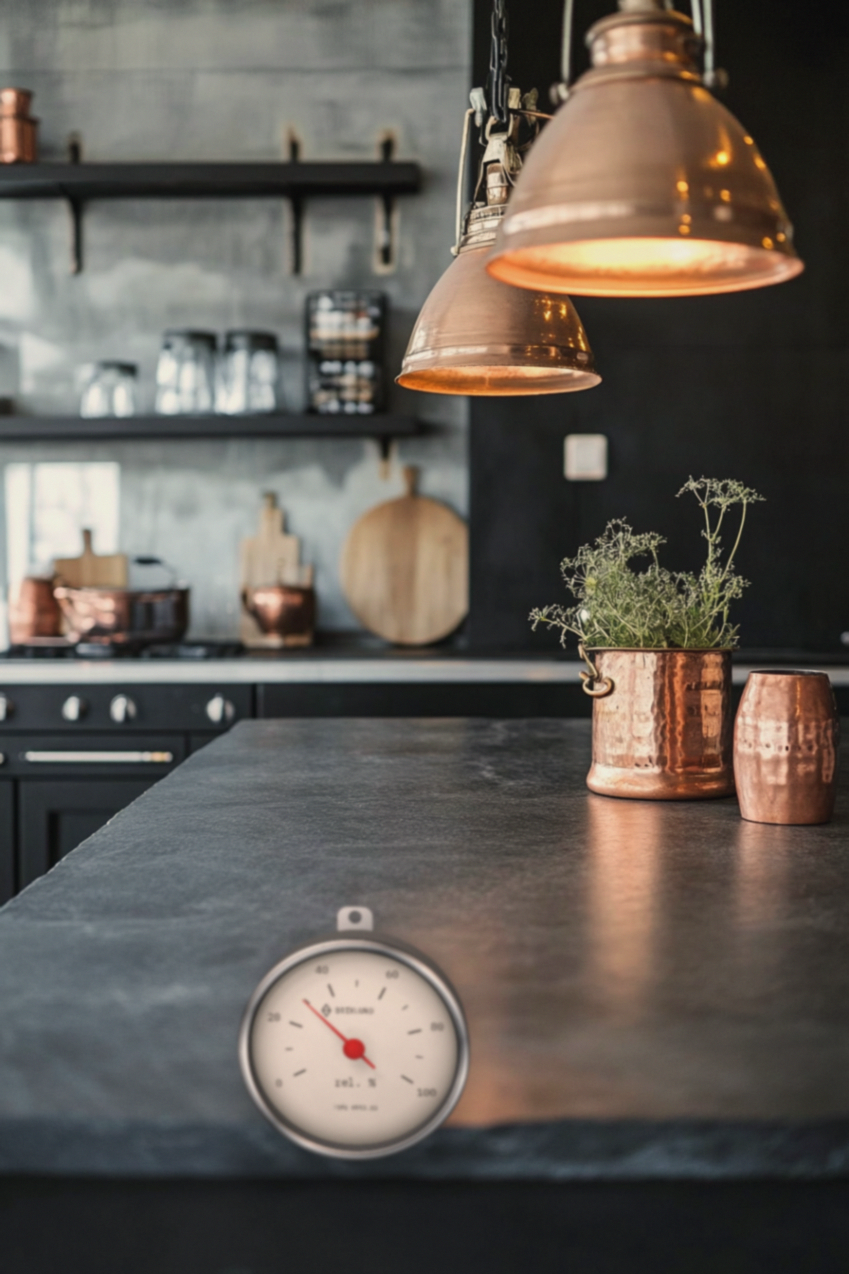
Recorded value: **30** %
